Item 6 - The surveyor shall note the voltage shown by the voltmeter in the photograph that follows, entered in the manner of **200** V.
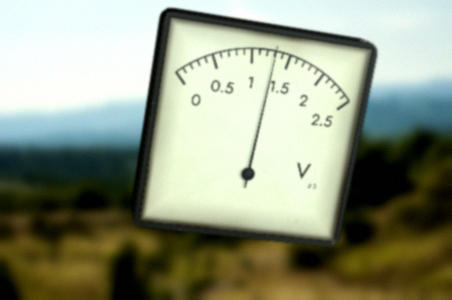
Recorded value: **1.3** V
